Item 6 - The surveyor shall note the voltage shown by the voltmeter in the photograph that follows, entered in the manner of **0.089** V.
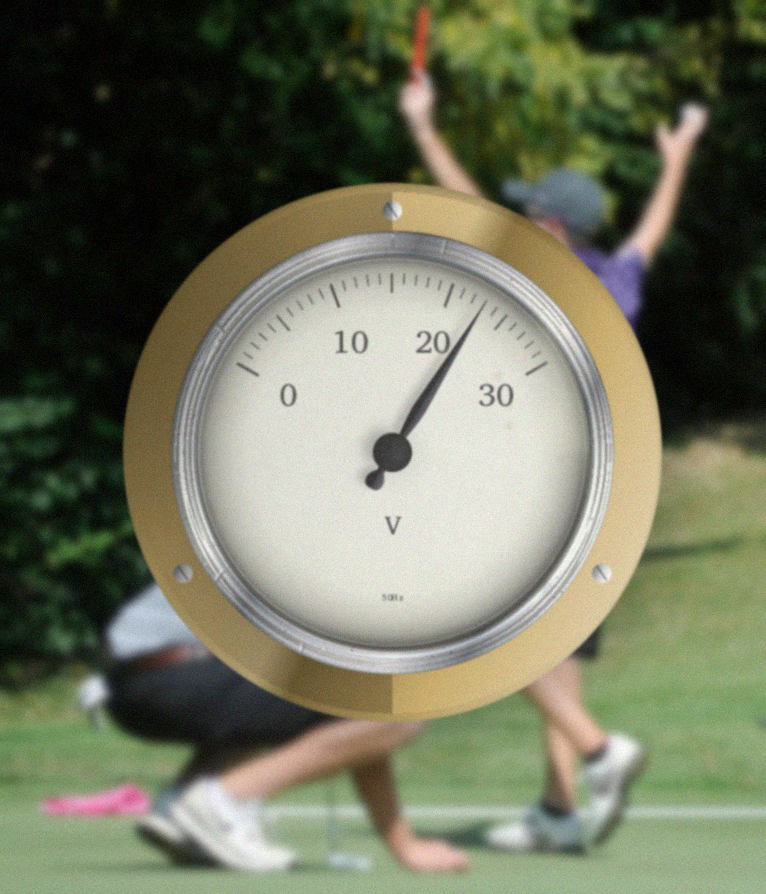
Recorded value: **23** V
